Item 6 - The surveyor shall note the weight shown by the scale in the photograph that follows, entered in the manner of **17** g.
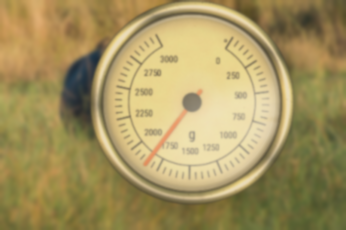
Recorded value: **1850** g
